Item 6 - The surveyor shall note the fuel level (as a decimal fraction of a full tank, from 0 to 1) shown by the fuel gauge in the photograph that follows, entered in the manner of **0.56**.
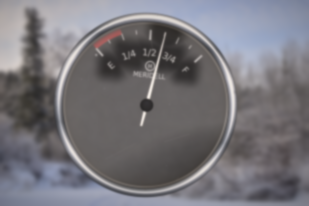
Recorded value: **0.625**
